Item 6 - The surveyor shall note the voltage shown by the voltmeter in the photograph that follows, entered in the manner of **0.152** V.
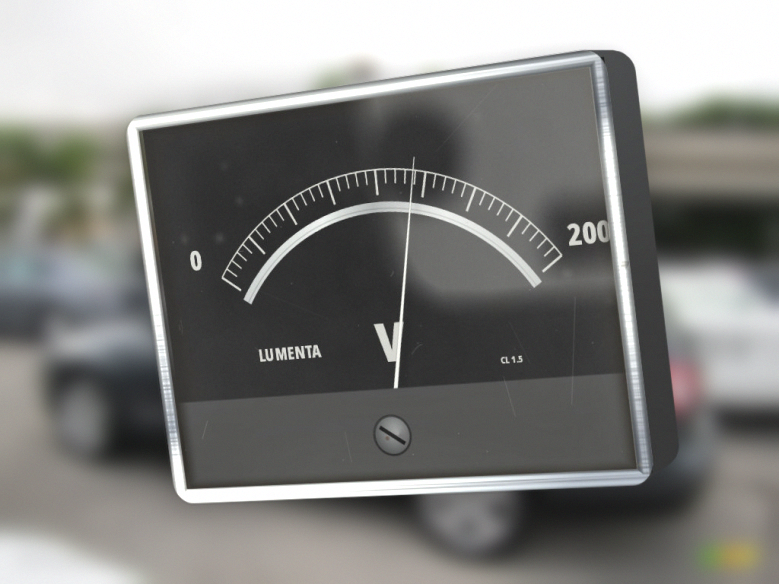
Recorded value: **120** V
